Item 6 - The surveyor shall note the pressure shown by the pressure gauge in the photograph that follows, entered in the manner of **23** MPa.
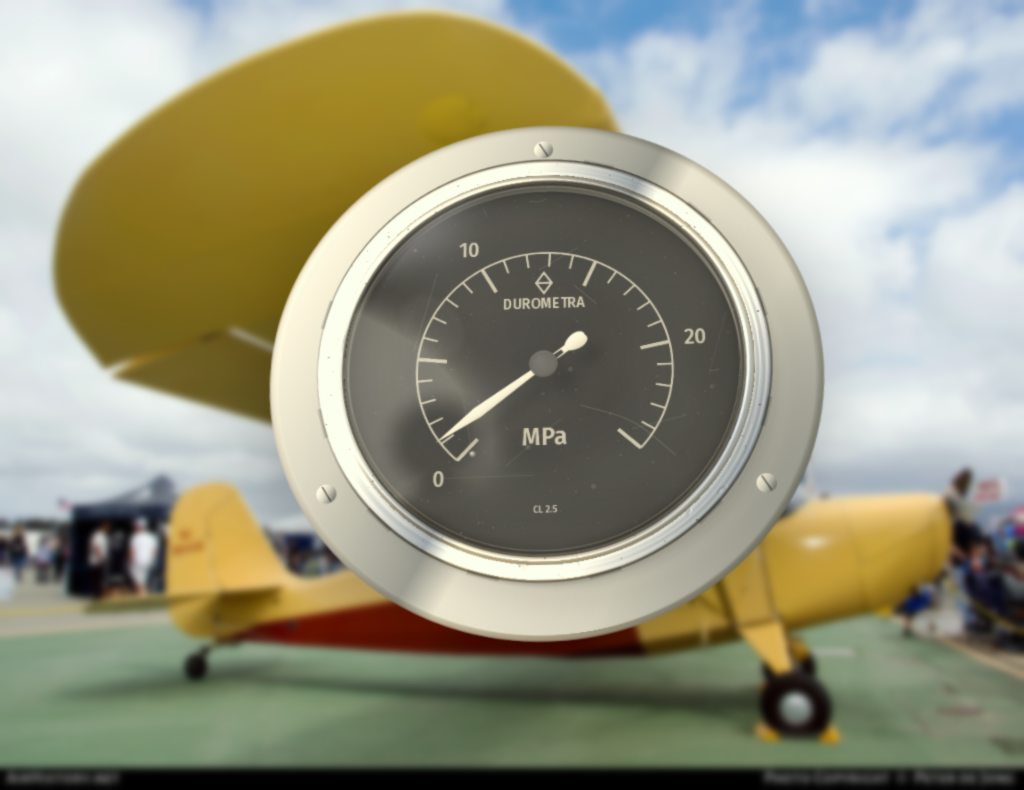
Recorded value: **1** MPa
